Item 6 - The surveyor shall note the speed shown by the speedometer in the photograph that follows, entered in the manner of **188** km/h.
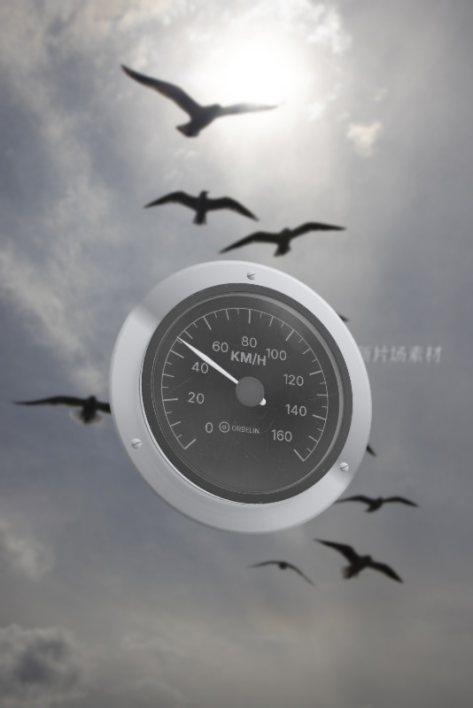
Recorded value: **45** km/h
